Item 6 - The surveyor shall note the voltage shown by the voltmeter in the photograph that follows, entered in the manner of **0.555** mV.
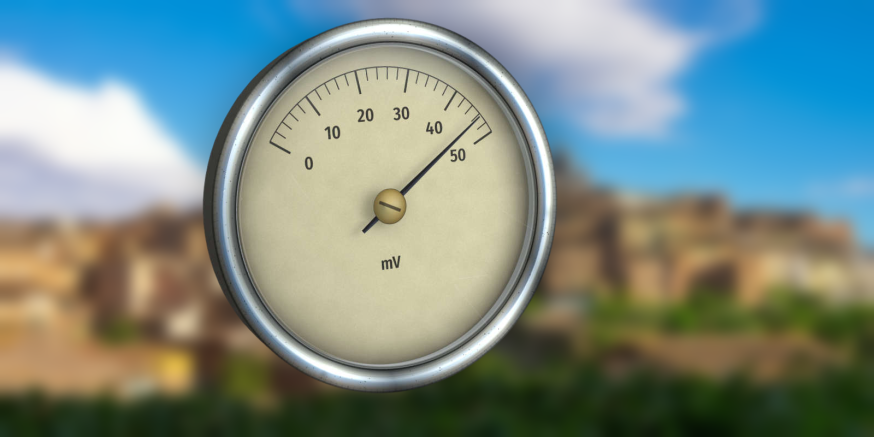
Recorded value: **46** mV
